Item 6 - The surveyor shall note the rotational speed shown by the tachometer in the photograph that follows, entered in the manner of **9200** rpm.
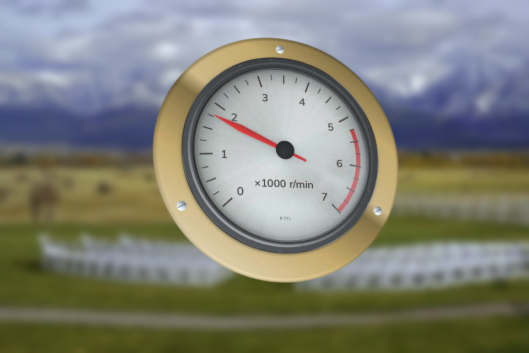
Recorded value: **1750** rpm
